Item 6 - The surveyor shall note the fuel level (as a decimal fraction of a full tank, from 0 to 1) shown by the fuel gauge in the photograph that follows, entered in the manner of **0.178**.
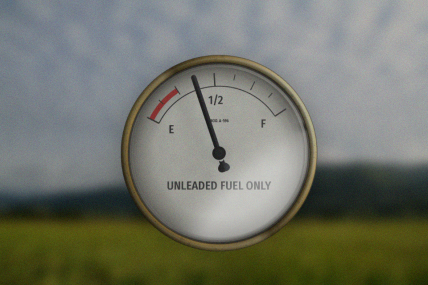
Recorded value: **0.375**
